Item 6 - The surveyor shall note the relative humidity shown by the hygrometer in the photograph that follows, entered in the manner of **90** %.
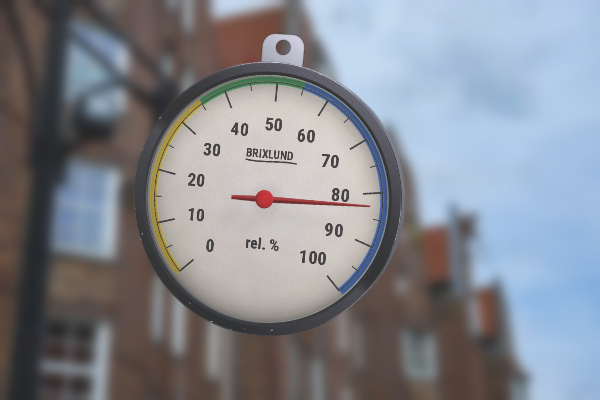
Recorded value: **82.5** %
